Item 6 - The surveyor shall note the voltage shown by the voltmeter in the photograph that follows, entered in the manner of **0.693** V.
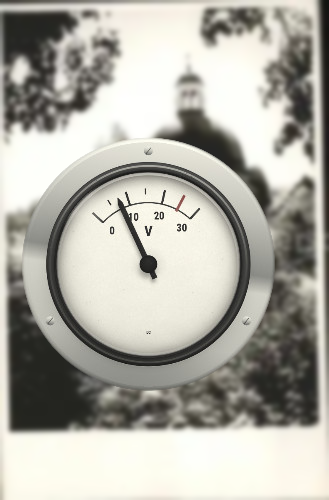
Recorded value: **7.5** V
